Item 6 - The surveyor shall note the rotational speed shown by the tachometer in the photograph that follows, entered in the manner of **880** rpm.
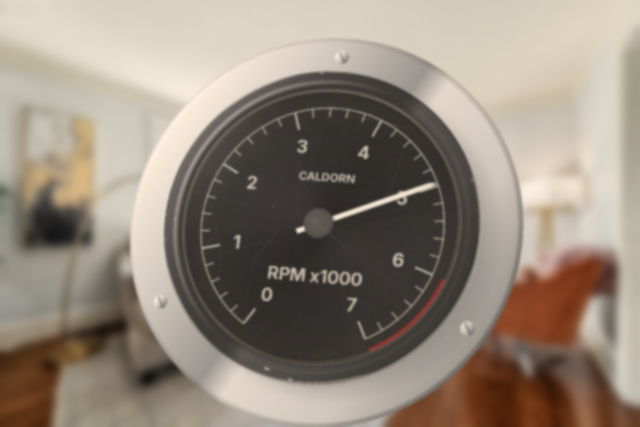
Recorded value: **5000** rpm
